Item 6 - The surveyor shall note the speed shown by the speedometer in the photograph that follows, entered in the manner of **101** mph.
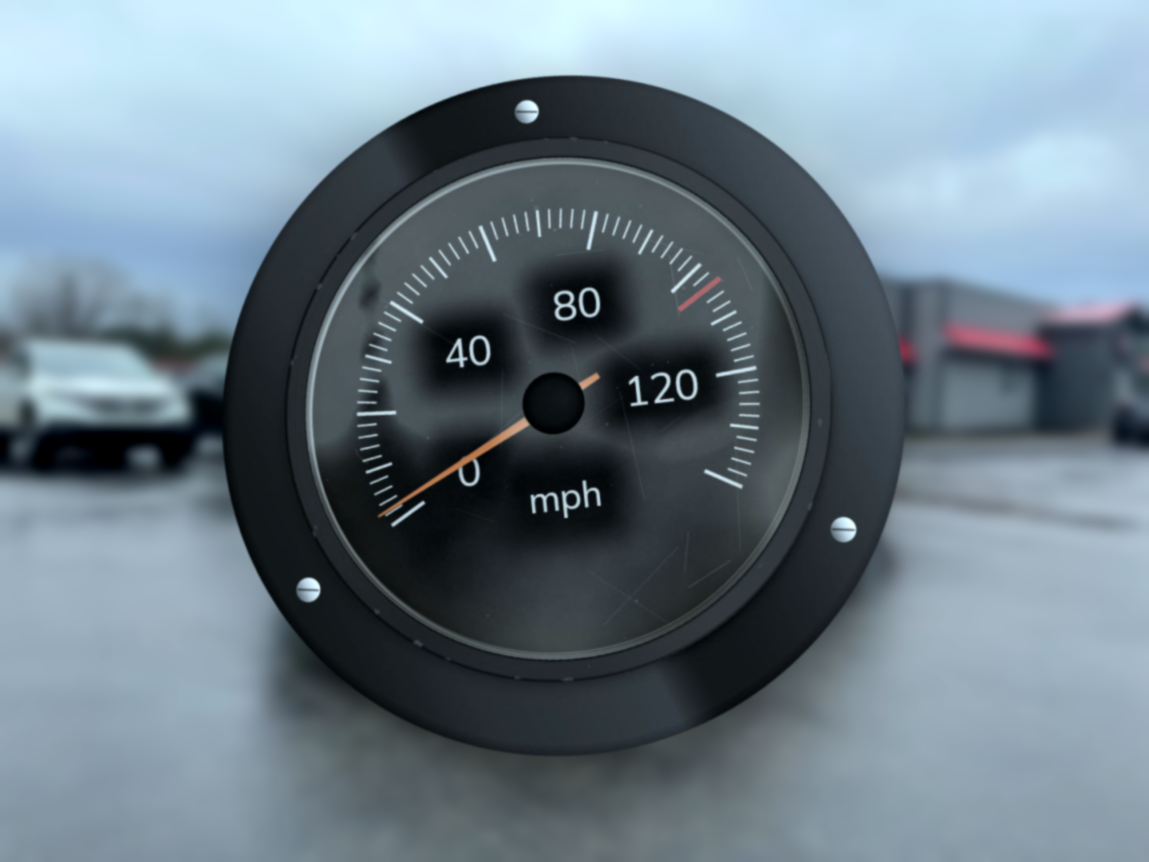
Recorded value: **2** mph
